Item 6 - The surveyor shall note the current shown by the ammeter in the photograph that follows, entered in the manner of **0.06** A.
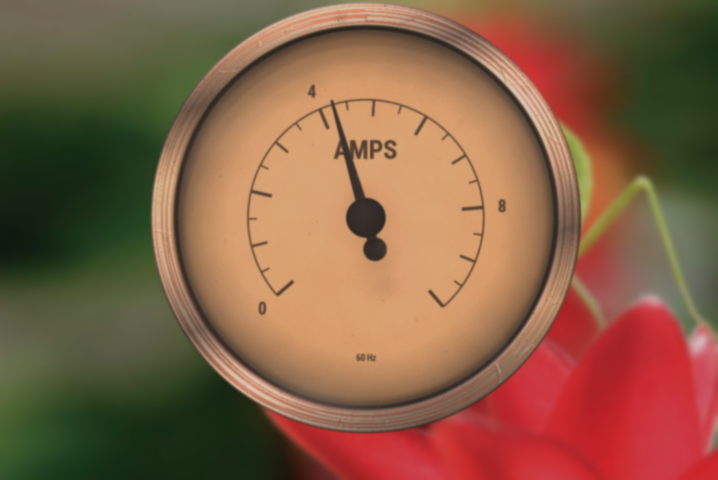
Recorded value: **4.25** A
